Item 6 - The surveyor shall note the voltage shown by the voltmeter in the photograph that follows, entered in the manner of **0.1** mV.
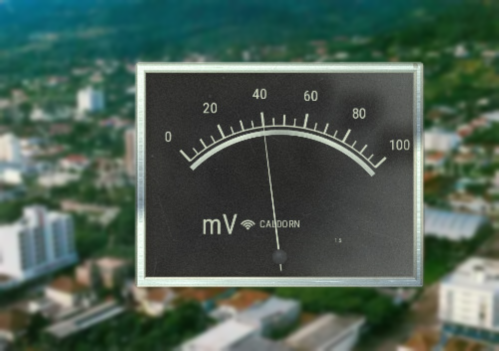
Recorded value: **40** mV
